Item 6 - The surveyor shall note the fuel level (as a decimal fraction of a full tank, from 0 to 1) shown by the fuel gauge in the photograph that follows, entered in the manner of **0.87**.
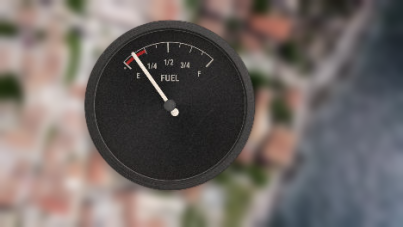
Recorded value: **0.125**
